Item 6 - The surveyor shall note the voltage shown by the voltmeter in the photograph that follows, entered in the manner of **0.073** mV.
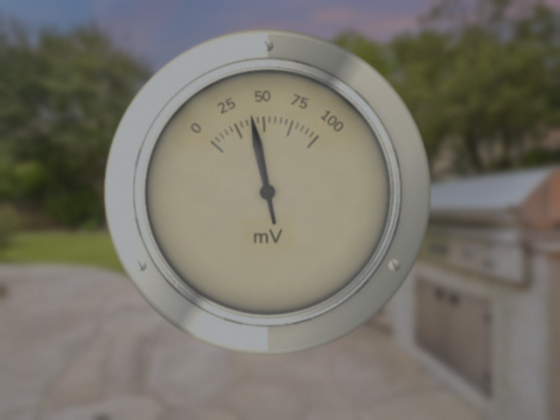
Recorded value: **40** mV
